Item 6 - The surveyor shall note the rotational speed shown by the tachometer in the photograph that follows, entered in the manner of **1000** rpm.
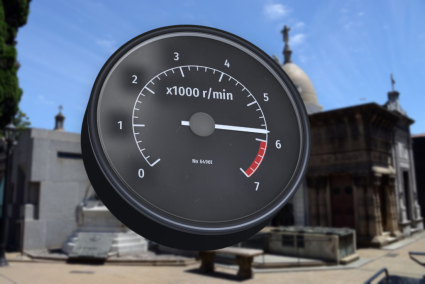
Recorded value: **5800** rpm
